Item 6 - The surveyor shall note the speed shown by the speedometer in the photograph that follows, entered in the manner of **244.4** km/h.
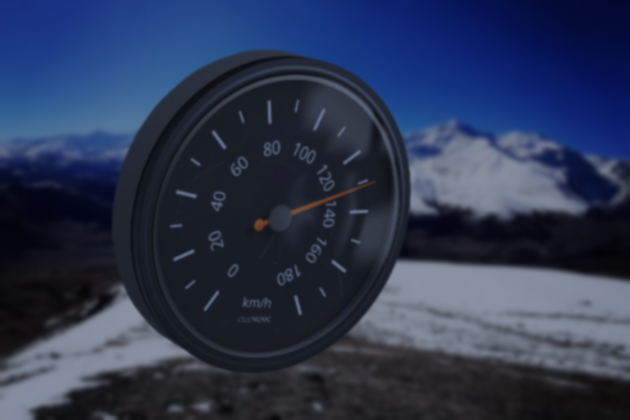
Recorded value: **130** km/h
